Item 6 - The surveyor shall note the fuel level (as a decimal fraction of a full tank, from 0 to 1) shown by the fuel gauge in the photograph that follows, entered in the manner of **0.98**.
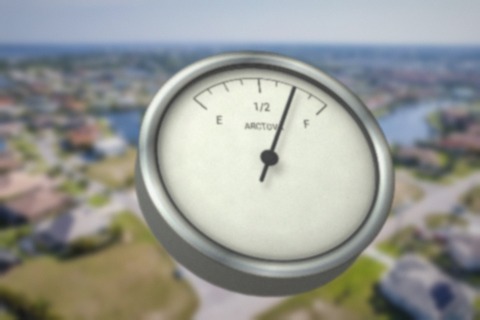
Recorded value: **0.75**
